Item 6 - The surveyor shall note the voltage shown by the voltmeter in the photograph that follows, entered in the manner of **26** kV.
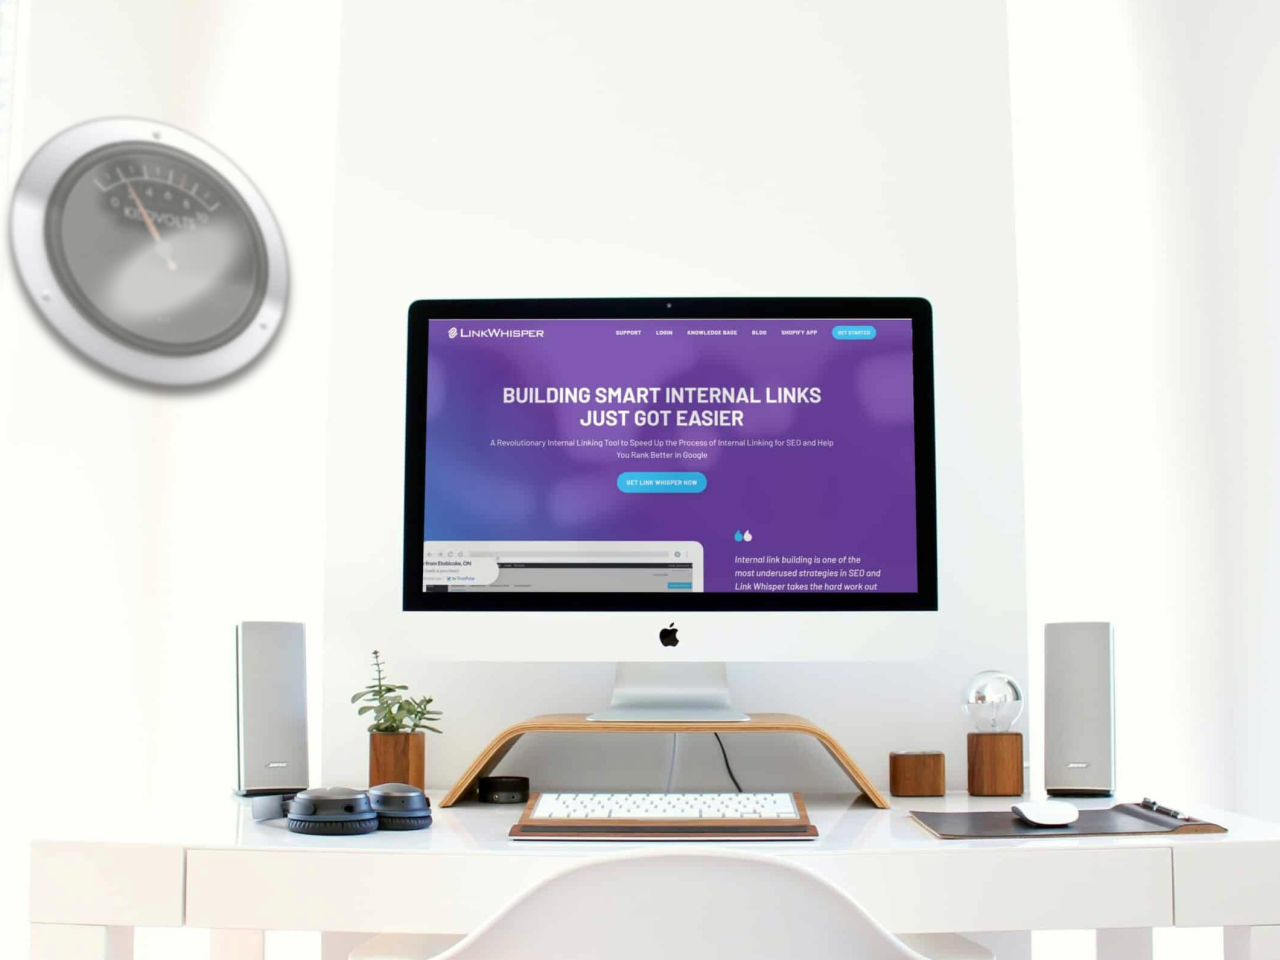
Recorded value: **2** kV
